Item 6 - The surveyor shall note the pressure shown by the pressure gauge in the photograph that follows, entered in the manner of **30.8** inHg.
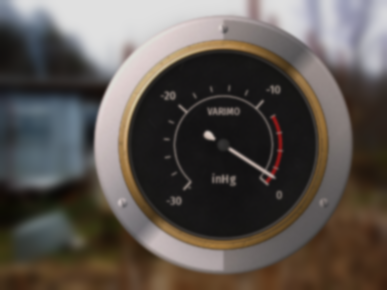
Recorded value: **-1** inHg
